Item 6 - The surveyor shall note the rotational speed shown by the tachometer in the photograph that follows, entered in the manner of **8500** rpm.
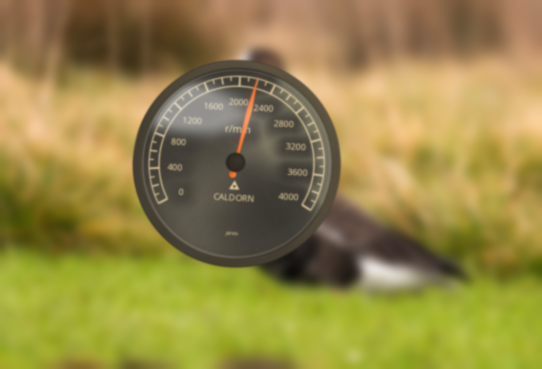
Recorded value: **2200** rpm
